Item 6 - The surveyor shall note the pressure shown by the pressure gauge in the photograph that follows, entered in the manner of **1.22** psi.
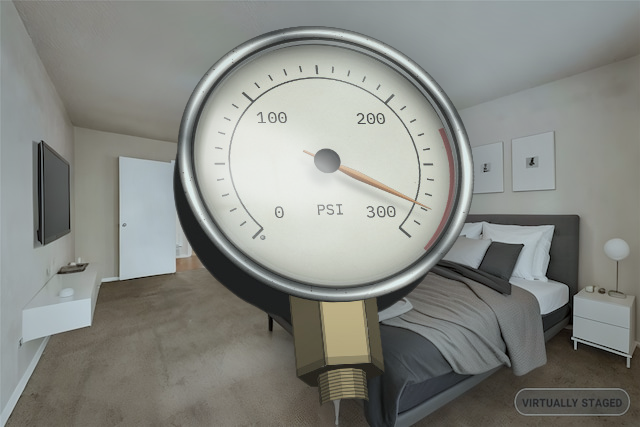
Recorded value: **280** psi
